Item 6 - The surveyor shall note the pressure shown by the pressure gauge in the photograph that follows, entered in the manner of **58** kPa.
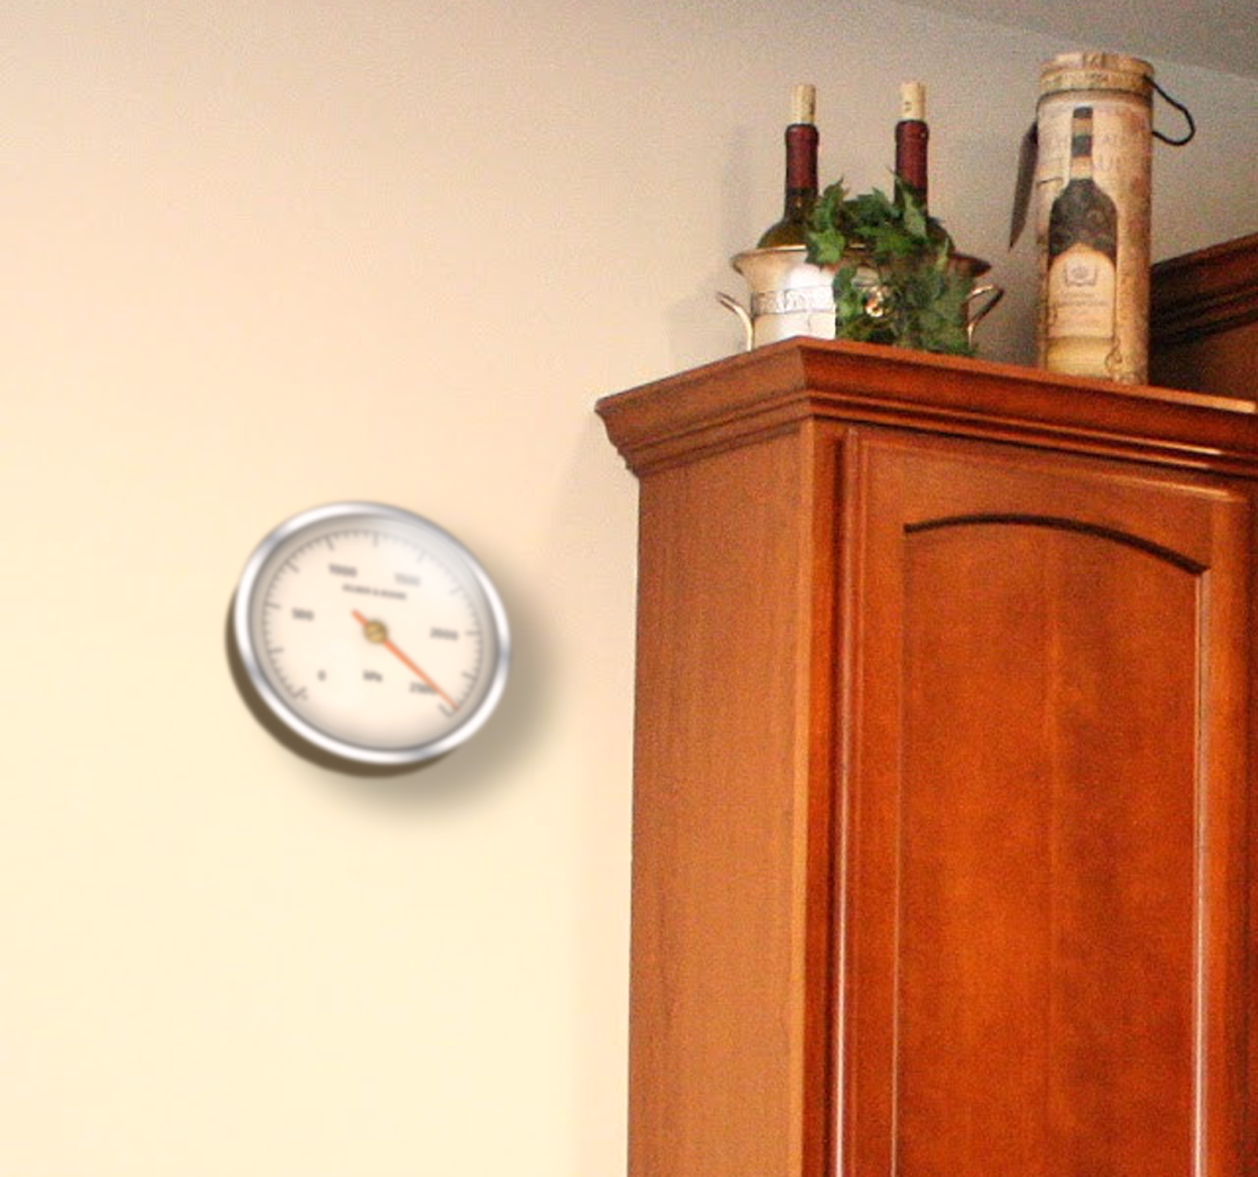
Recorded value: **2450** kPa
